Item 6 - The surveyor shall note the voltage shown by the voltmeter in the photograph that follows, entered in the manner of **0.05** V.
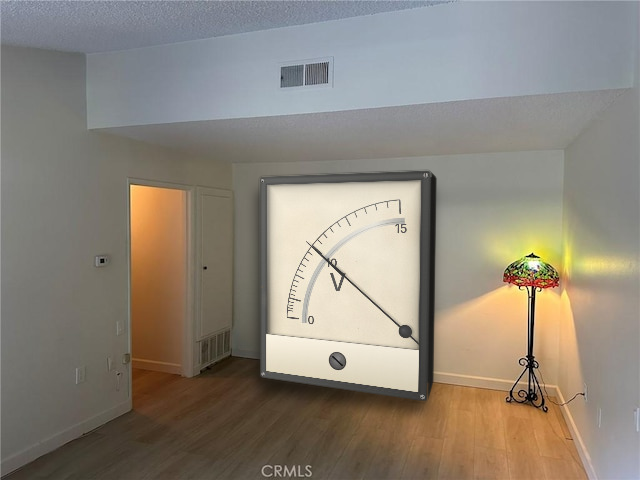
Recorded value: **10** V
